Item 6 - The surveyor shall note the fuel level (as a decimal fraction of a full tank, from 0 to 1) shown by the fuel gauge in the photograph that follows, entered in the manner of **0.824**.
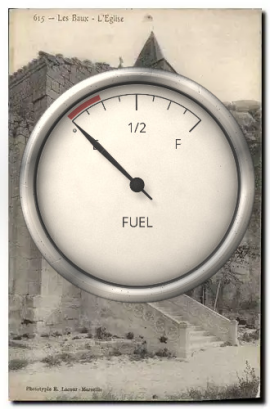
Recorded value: **0**
